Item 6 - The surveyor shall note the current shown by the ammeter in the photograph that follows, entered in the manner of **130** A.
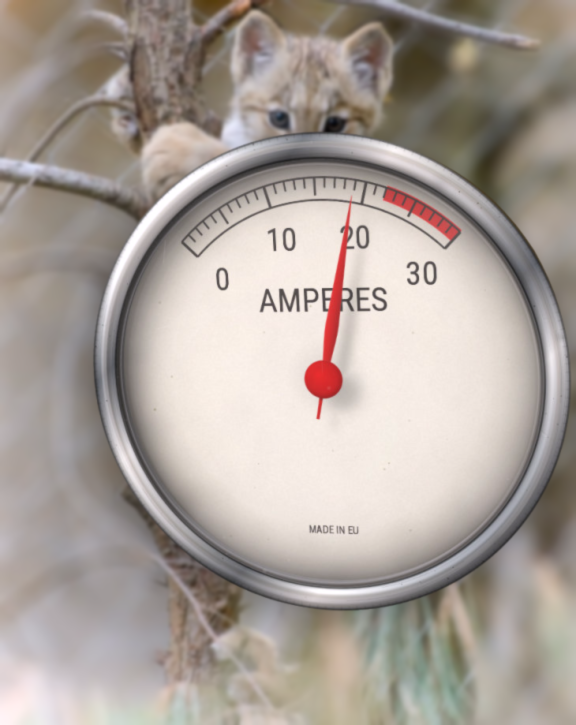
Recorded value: **19** A
